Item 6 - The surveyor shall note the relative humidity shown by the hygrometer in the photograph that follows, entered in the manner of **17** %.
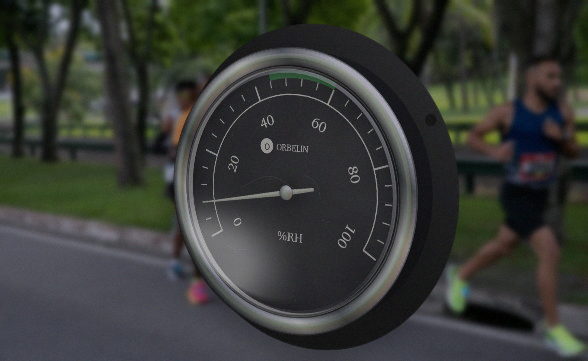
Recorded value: **8** %
